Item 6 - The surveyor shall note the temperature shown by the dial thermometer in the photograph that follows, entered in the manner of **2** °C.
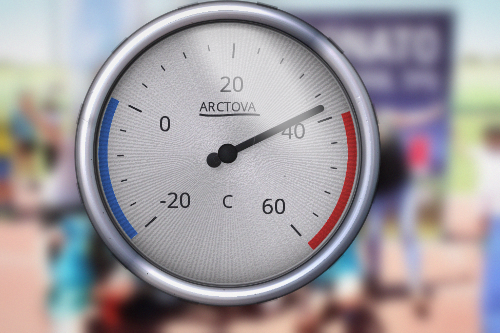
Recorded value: **38** °C
